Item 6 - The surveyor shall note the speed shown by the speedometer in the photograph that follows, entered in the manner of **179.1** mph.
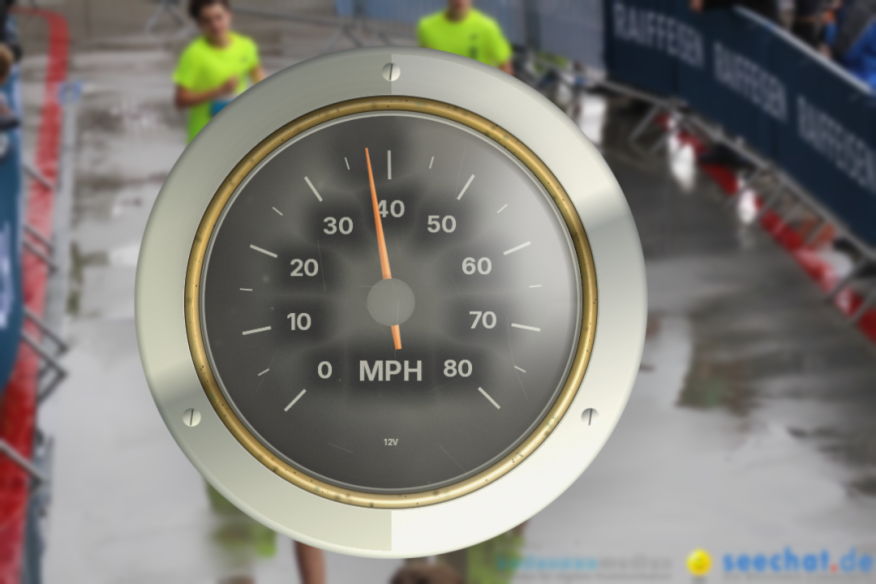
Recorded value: **37.5** mph
